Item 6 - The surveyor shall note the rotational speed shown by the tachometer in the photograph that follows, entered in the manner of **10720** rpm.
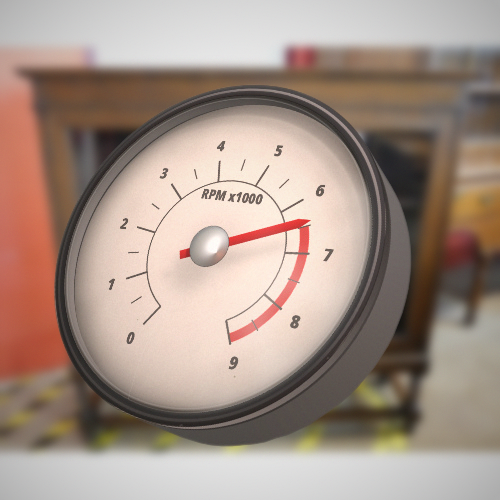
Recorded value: **6500** rpm
